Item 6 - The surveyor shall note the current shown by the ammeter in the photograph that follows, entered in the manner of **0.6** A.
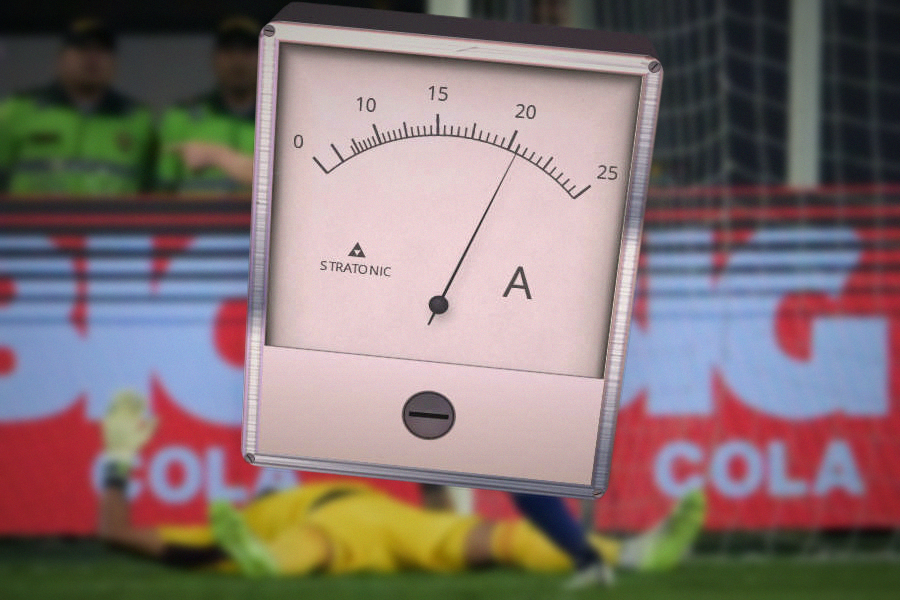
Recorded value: **20.5** A
